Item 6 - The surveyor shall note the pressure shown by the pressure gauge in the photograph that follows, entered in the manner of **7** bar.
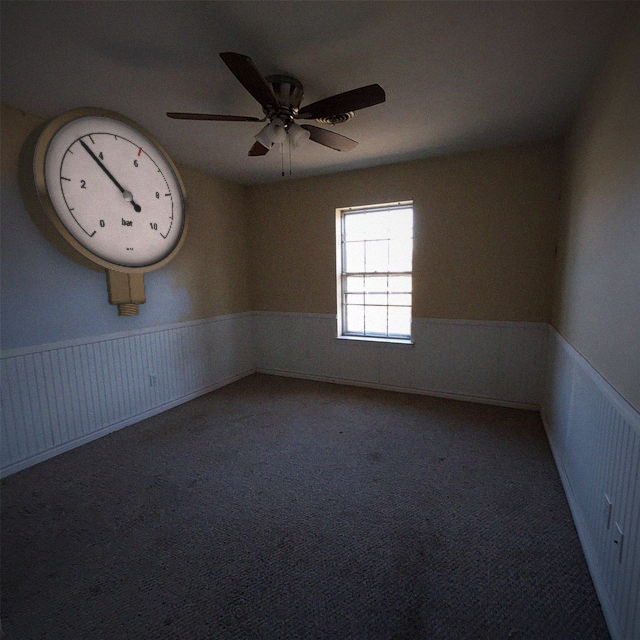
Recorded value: **3.5** bar
